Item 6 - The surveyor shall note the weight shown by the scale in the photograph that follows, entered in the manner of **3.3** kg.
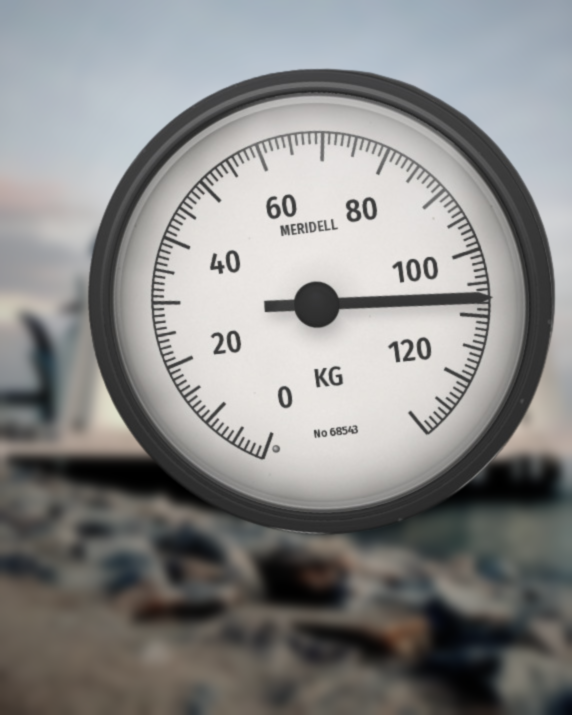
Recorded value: **107** kg
